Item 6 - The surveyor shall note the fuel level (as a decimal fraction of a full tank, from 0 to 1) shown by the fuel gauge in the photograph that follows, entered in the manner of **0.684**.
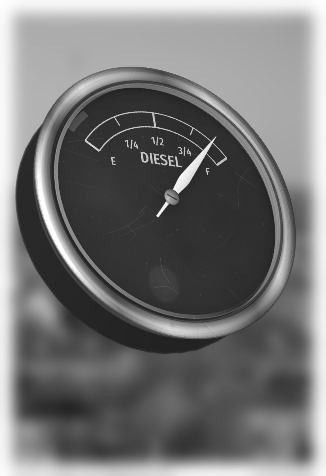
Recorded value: **0.875**
